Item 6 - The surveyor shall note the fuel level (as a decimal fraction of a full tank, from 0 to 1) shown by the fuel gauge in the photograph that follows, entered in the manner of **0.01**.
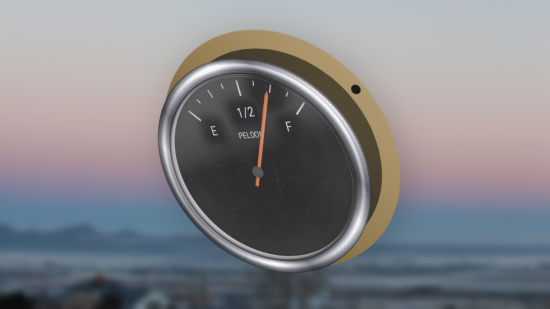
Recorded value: **0.75**
